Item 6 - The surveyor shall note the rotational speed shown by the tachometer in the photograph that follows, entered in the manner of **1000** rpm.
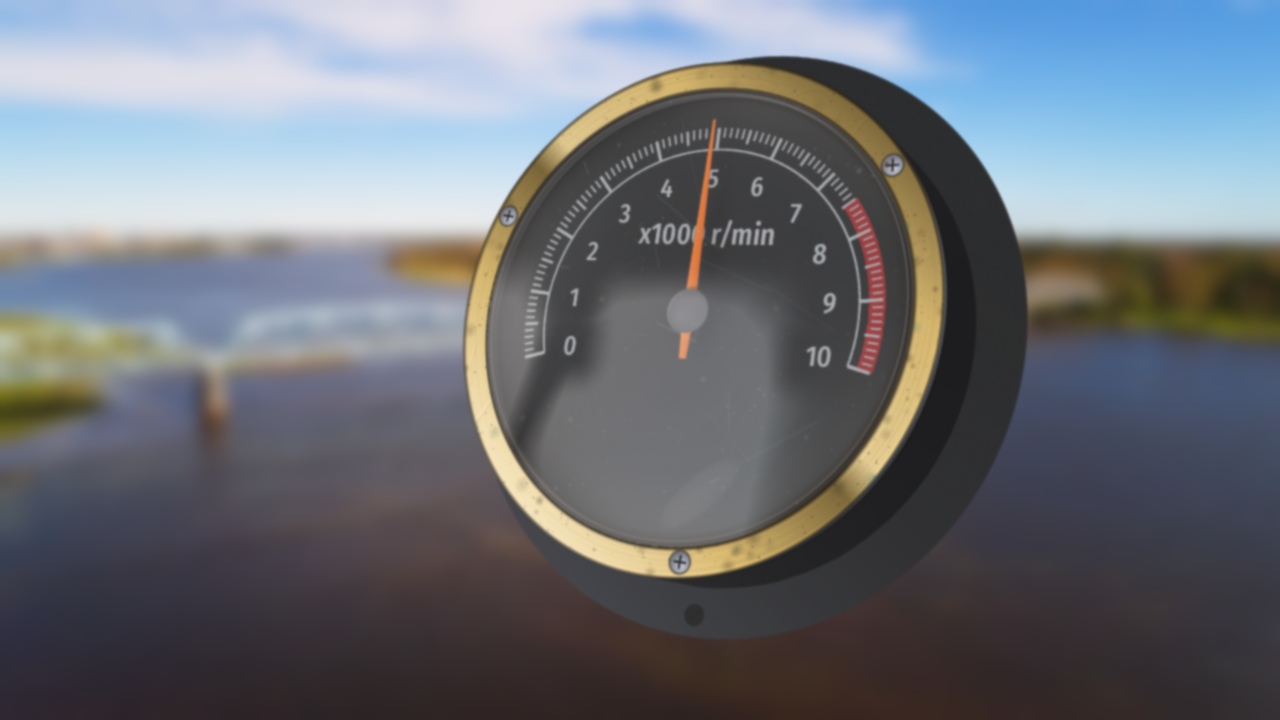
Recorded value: **5000** rpm
